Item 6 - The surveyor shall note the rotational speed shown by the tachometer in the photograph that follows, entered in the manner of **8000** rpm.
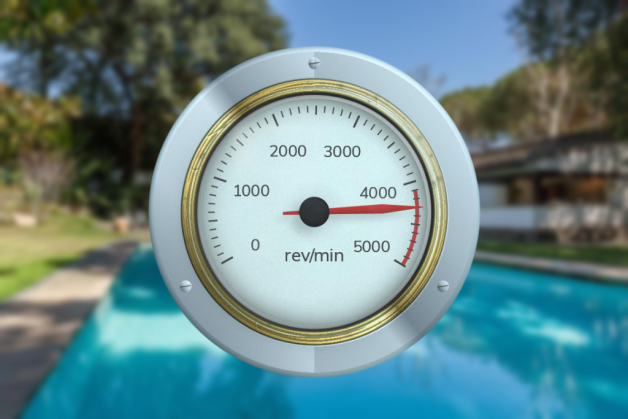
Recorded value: **4300** rpm
